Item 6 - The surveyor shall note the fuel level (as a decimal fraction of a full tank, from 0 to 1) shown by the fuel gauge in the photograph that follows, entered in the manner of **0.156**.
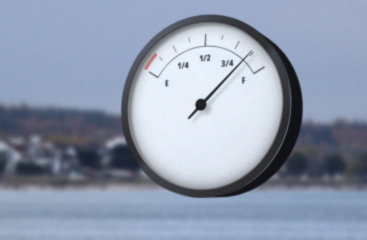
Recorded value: **0.875**
